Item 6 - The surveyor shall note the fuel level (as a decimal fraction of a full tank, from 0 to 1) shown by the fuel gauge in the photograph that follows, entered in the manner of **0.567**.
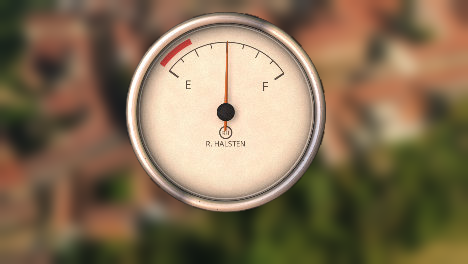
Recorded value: **0.5**
